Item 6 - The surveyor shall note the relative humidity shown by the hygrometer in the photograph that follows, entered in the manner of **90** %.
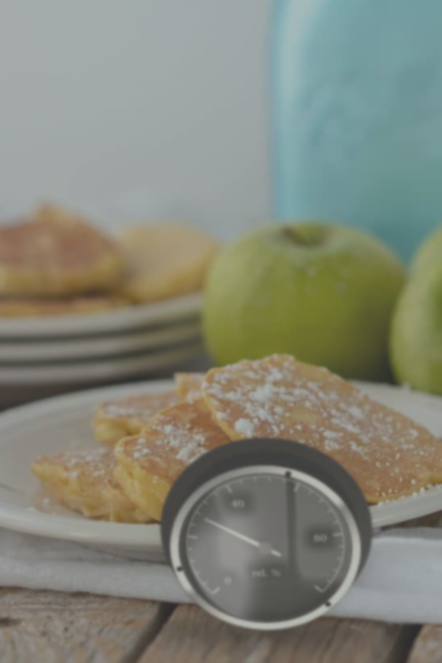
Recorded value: **28** %
